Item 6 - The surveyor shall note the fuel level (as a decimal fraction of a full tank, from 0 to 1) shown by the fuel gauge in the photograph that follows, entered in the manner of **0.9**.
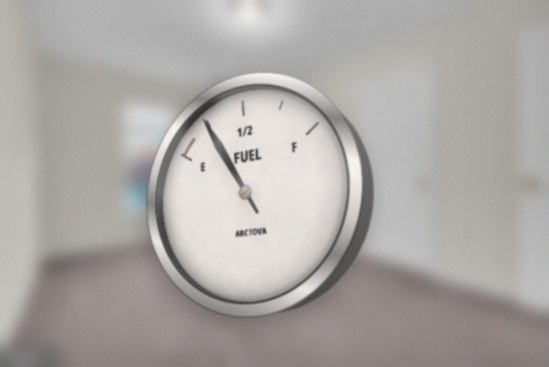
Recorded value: **0.25**
